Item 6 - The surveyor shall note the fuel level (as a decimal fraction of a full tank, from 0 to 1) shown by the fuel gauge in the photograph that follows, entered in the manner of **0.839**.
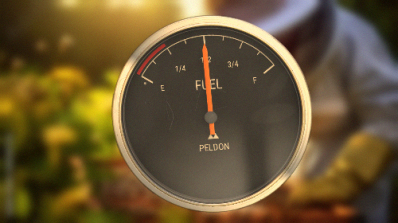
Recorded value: **0.5**
